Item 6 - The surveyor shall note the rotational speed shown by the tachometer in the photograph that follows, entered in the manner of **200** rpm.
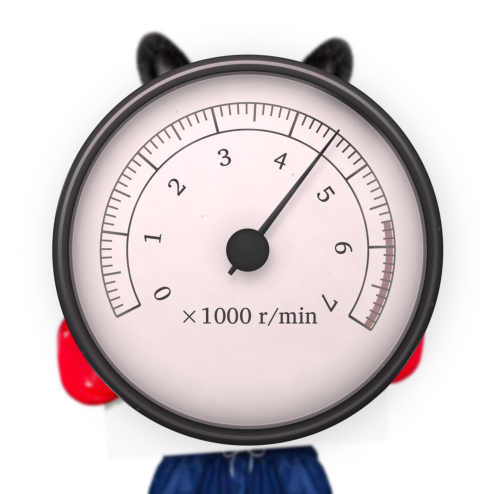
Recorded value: **4500** rpm
